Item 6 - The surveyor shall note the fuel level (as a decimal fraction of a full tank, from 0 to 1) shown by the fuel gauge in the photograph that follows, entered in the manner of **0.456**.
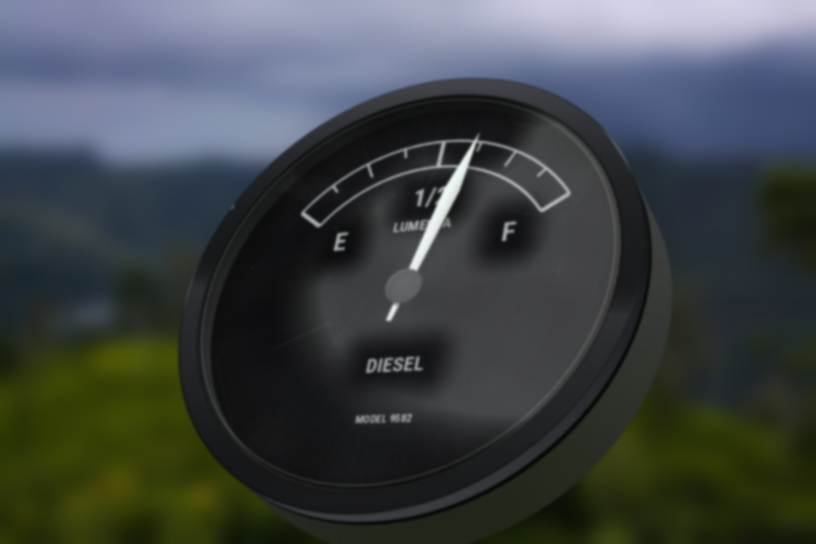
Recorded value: **0.625**
